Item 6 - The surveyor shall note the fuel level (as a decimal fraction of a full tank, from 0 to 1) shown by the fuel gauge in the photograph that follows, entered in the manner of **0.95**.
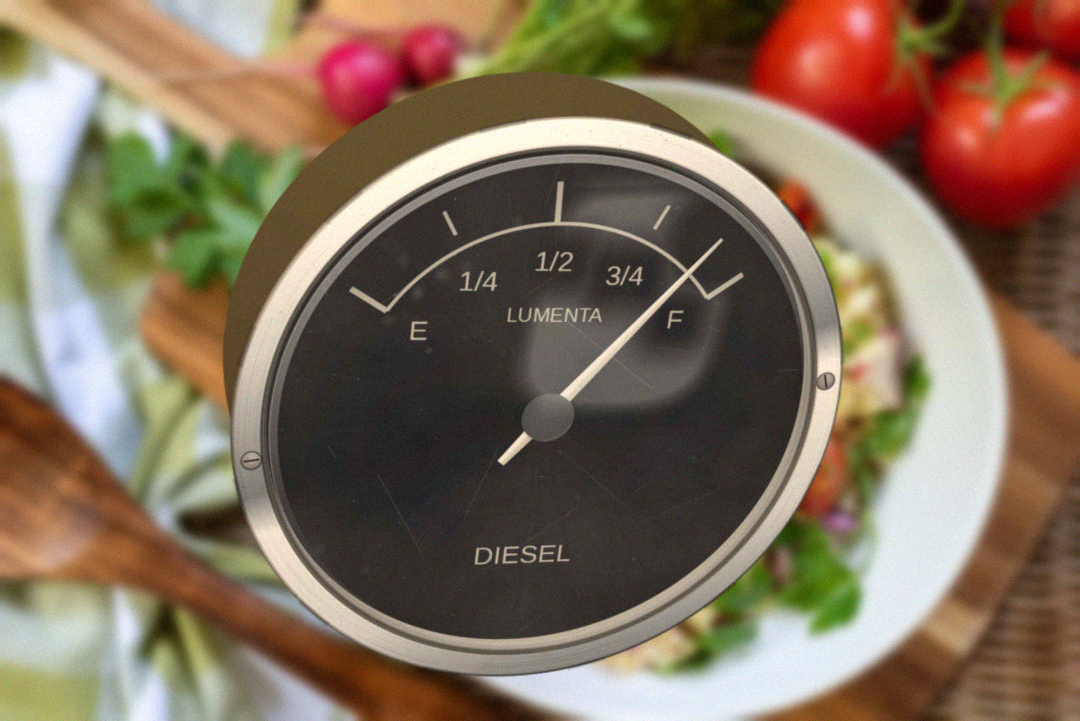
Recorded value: **0.875**
